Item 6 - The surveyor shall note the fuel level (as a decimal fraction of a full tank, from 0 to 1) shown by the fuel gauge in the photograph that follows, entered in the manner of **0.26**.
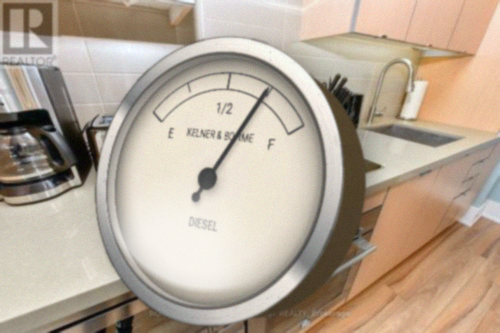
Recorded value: **0.75**
